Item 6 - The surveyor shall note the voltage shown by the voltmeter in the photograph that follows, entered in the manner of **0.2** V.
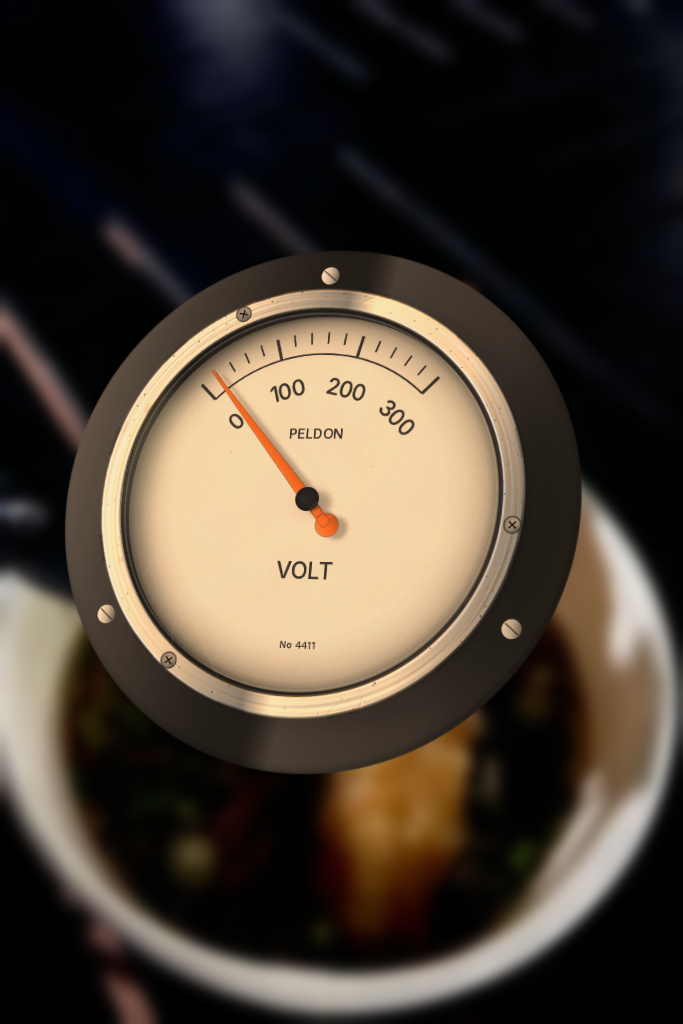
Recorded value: **20** V
